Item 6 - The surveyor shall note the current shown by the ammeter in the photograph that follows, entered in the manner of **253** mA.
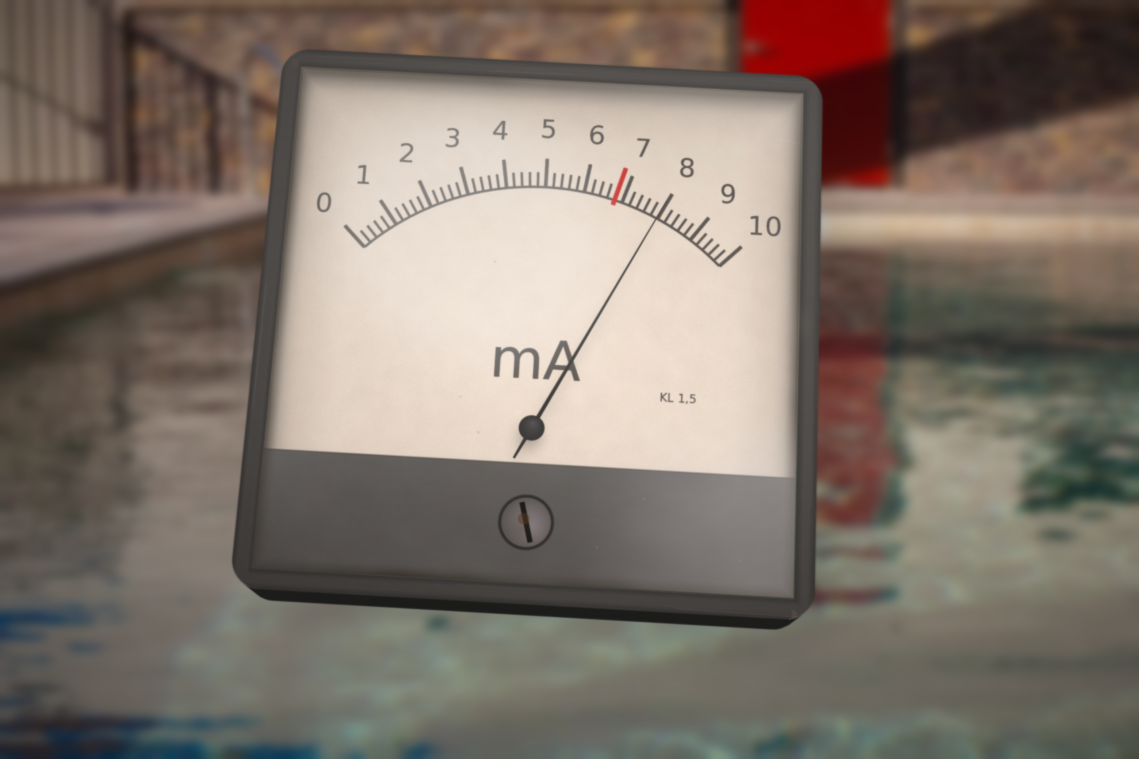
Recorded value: **8** mA
